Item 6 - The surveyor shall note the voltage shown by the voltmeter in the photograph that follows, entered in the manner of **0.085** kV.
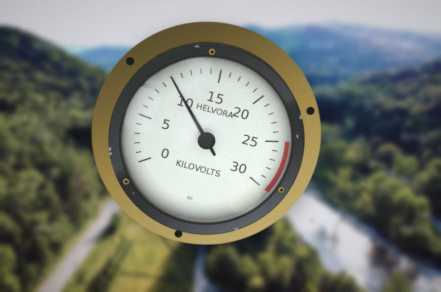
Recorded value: **10** kV
